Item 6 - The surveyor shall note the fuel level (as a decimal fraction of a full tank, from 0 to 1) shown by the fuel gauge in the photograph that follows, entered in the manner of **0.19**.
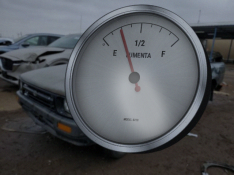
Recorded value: **0.25**
